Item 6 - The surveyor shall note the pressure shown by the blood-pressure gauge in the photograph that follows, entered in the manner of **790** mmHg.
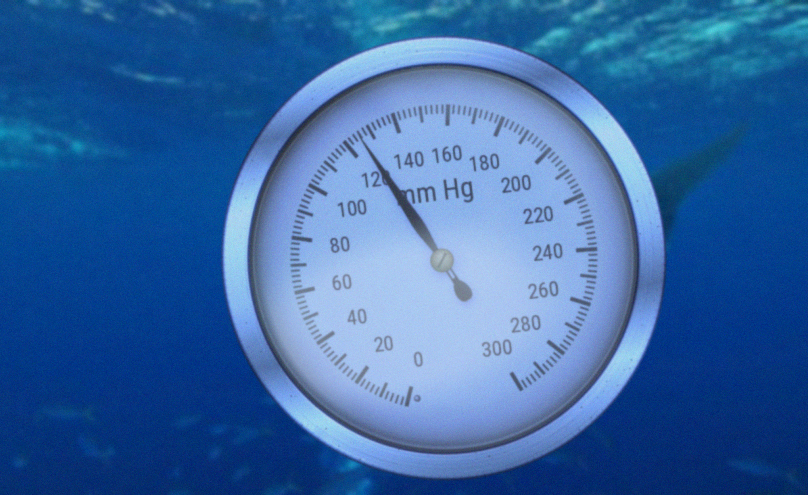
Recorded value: **126** mmHg
